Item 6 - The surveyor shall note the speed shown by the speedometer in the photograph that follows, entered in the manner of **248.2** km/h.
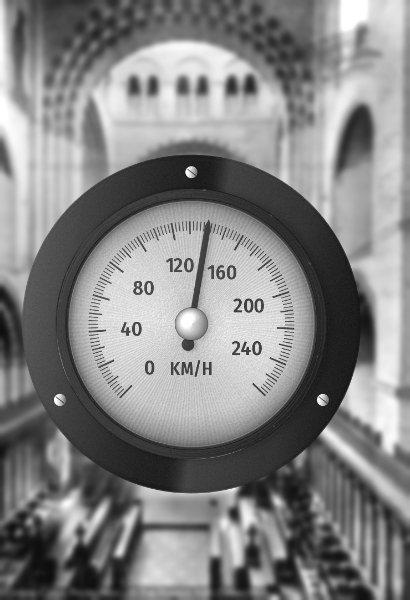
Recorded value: **140** km/h
